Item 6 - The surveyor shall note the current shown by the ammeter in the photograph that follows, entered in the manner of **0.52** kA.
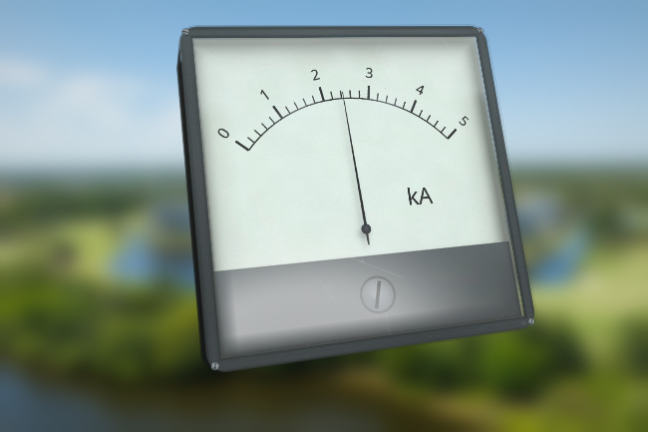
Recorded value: **2.4** kA
